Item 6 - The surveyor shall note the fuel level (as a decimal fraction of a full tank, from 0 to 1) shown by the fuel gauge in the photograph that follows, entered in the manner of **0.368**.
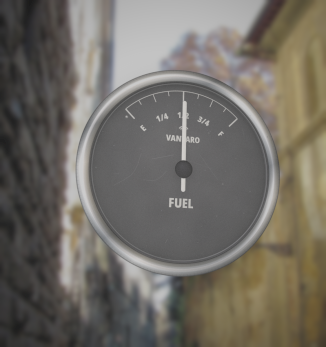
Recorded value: **0.5**
